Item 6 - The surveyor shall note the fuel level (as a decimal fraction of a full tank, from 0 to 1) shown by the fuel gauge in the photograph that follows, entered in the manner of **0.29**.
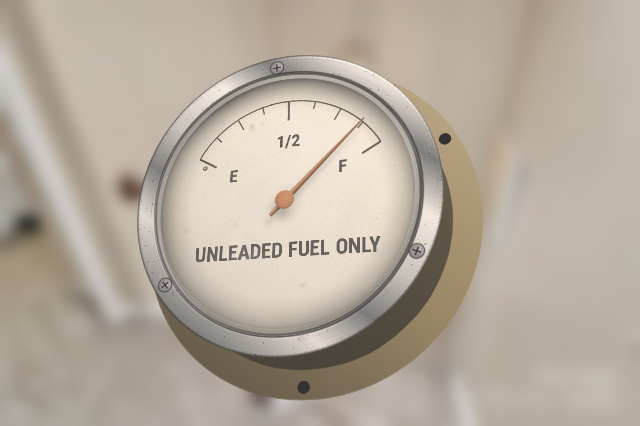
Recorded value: **0.875**
